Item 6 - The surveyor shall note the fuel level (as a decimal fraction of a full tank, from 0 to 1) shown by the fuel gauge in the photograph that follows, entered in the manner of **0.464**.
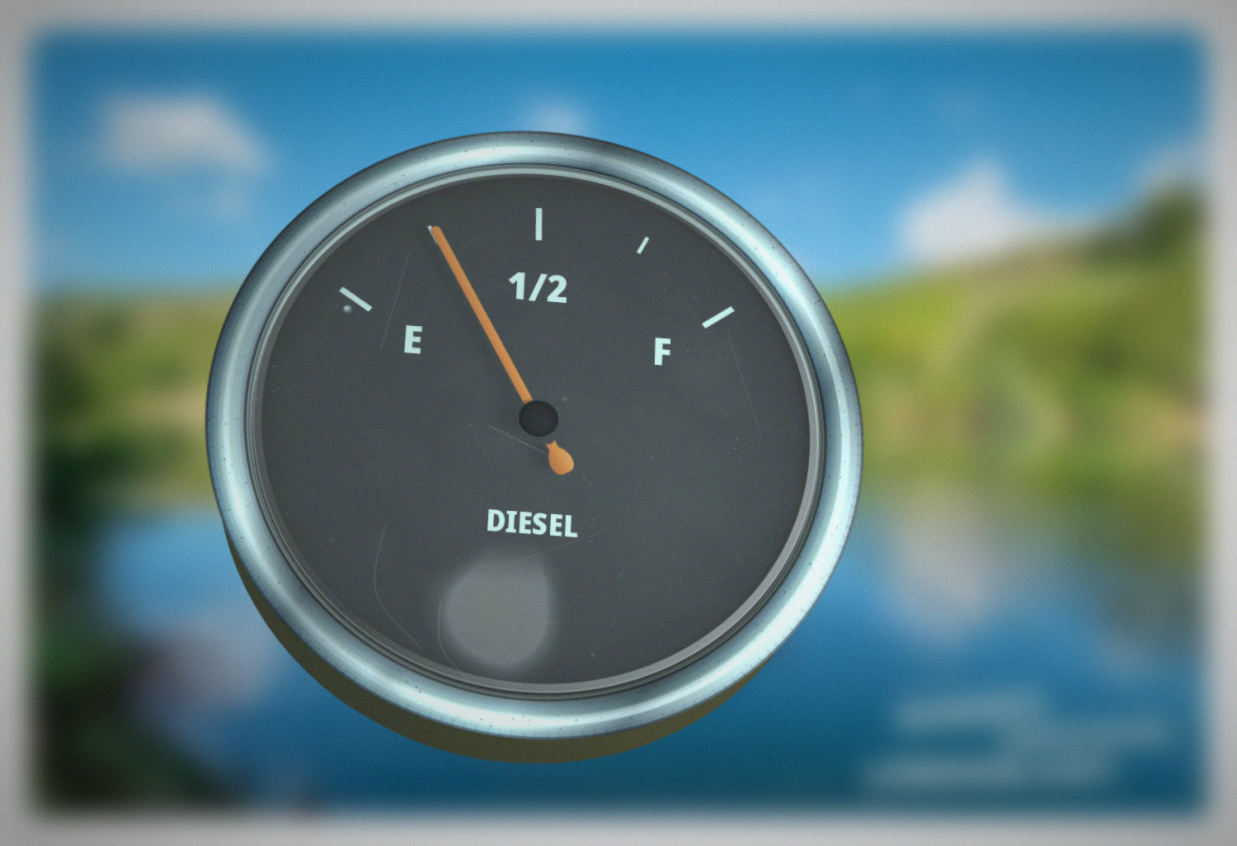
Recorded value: **0.25**
